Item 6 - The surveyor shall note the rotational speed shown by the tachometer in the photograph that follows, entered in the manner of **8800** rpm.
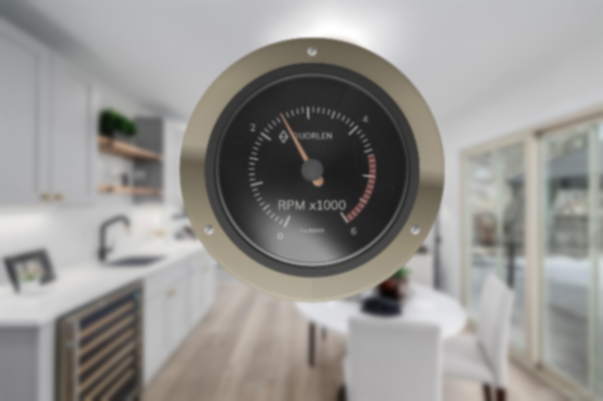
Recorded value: **2500** rpm
